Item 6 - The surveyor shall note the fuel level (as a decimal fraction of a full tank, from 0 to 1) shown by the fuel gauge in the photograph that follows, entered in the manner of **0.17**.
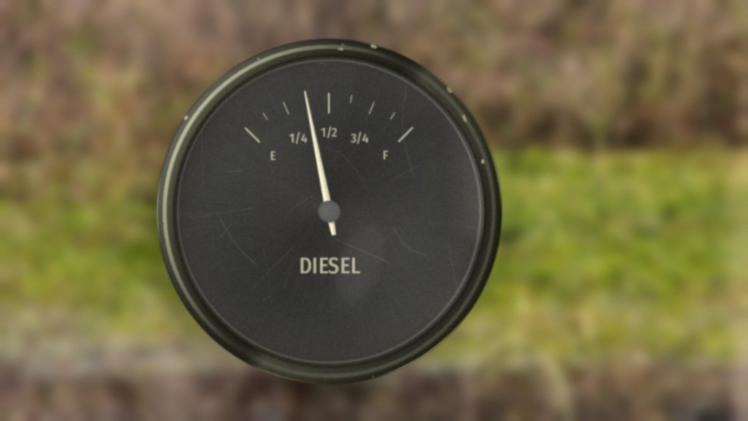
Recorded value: **0.375**
